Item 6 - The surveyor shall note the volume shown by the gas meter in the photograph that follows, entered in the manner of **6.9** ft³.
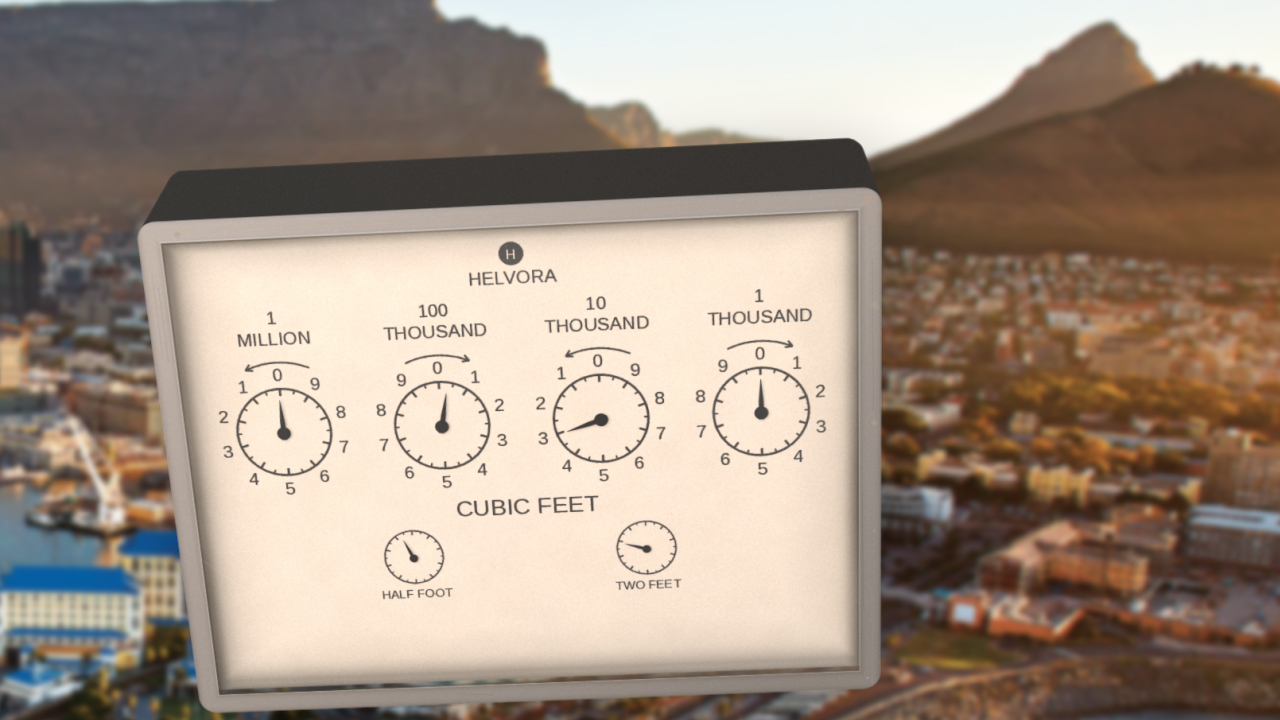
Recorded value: **3000** ft³
